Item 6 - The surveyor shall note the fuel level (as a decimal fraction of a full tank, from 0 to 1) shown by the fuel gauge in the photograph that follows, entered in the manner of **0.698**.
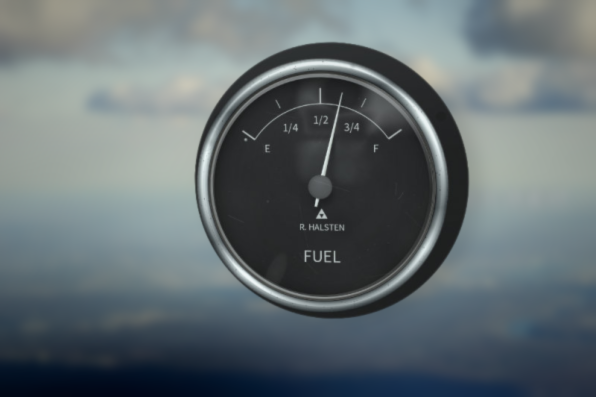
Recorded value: **0.625**
